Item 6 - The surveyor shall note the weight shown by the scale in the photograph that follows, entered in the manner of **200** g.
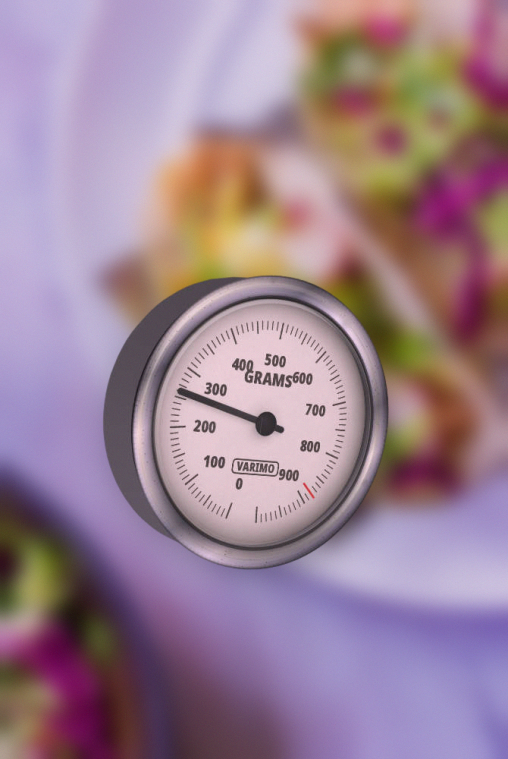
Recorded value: **260** g
